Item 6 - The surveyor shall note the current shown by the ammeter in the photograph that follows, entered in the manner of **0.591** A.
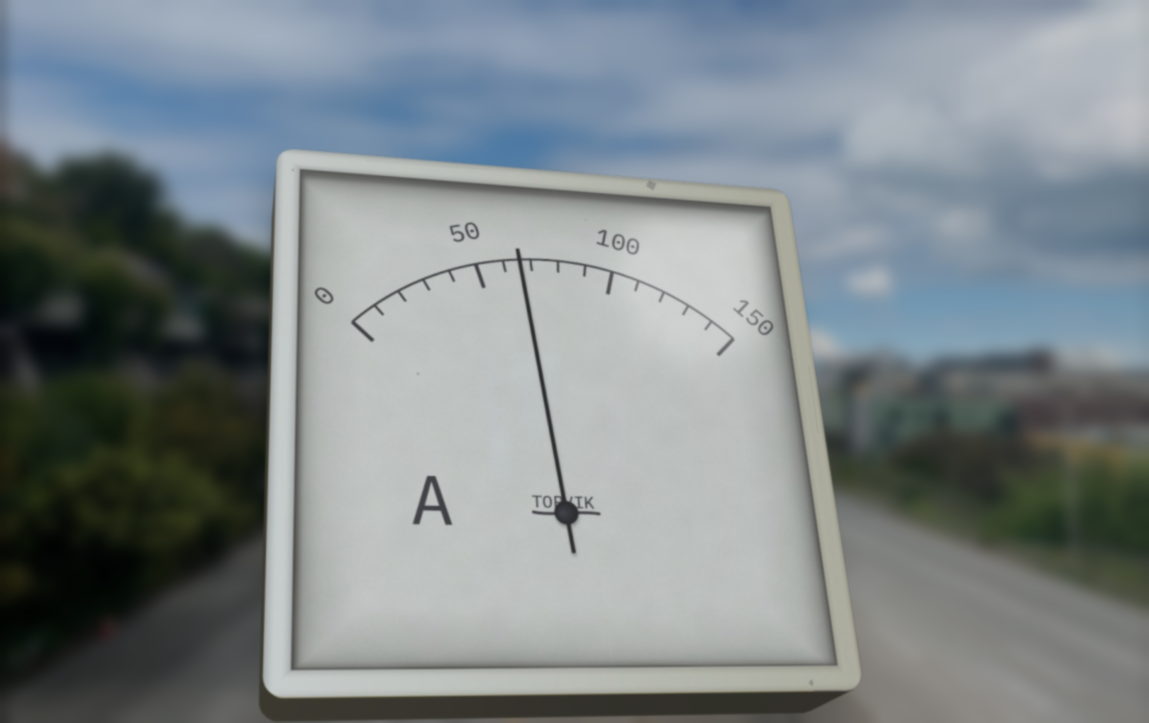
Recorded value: **65** A
